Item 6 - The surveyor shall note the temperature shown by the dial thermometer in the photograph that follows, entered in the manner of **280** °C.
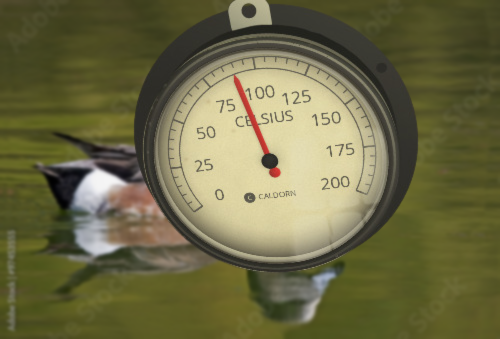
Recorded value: **90** °C
